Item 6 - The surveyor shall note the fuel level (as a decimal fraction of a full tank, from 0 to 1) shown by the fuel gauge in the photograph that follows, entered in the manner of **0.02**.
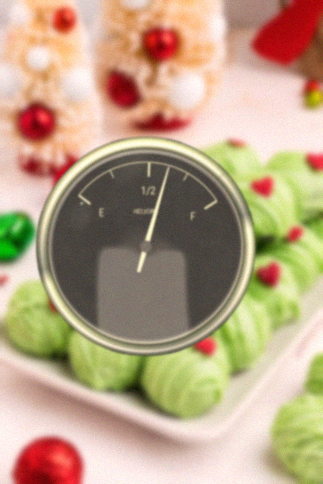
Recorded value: **0.625**
